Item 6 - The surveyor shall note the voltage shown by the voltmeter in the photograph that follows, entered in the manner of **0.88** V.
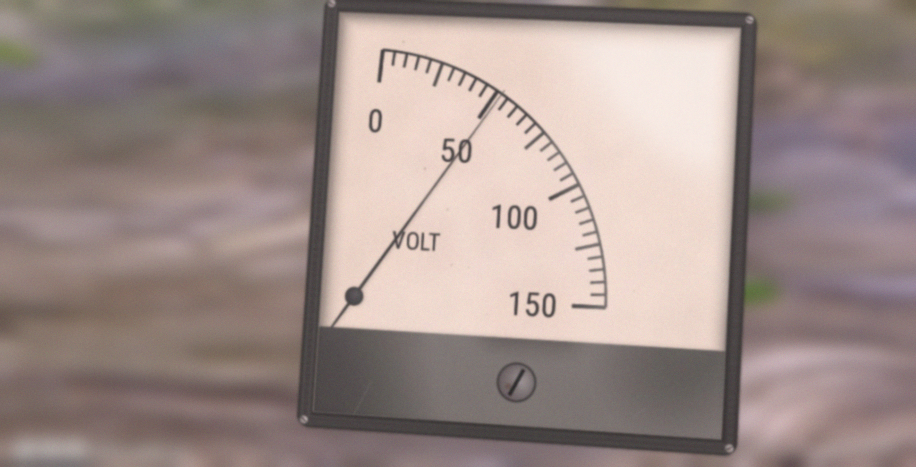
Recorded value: **52.5** V
